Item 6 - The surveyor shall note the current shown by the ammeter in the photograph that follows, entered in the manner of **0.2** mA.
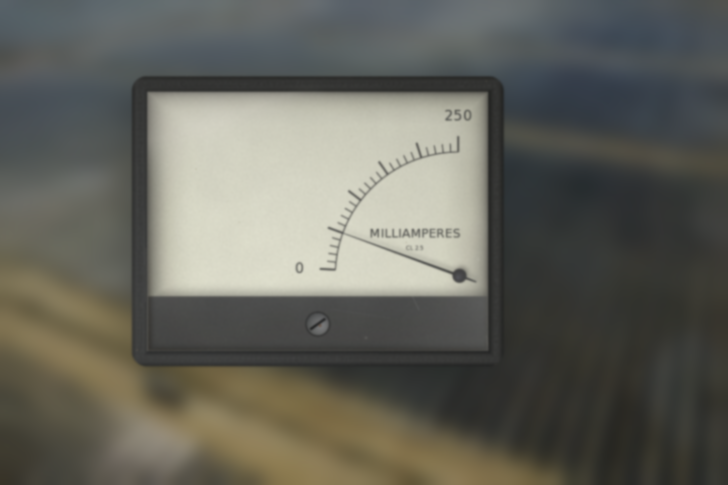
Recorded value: **50** mA
